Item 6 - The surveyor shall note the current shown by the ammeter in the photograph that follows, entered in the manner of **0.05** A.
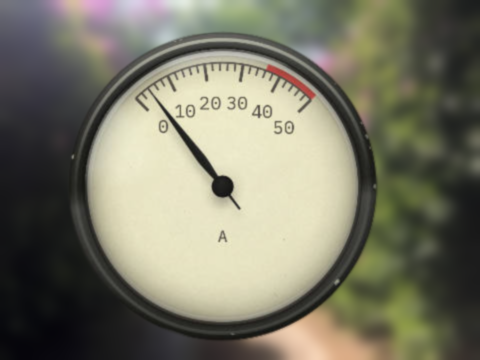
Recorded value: **4** A
